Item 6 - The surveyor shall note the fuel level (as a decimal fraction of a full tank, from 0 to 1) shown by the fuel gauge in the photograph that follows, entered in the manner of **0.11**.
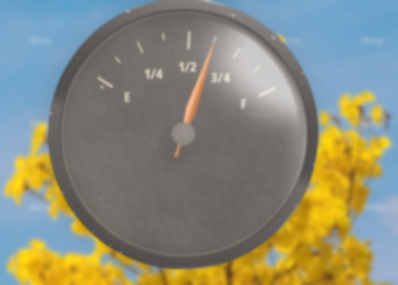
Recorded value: **0.625**
